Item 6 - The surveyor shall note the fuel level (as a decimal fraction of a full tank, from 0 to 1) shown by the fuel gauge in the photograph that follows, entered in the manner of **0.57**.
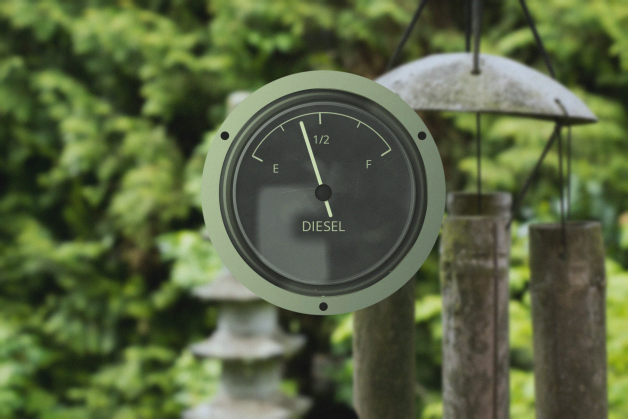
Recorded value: **0.375**
